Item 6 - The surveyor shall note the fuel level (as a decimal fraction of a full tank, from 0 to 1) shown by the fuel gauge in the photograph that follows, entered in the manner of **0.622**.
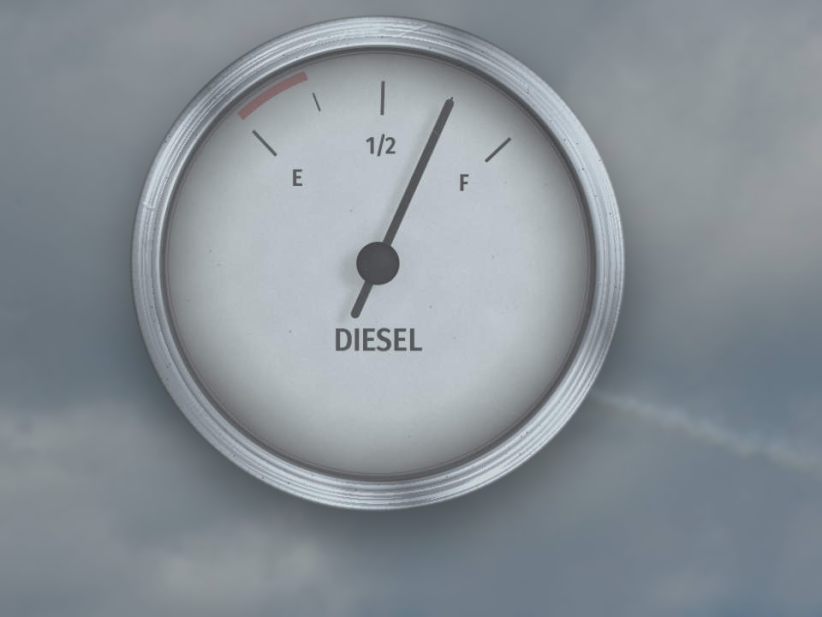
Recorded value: **0.75**
